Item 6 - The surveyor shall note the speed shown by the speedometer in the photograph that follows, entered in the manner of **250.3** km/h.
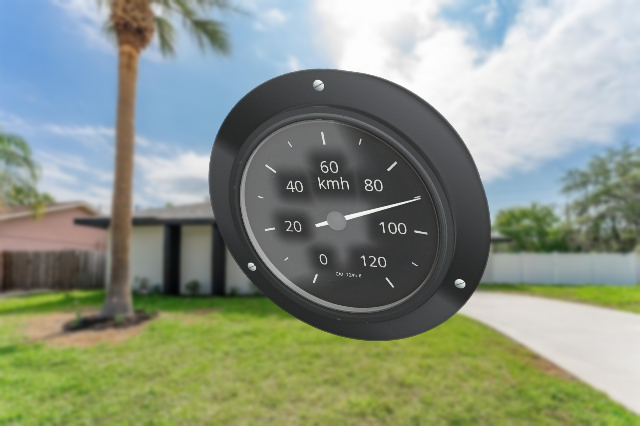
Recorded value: **90** km/h
